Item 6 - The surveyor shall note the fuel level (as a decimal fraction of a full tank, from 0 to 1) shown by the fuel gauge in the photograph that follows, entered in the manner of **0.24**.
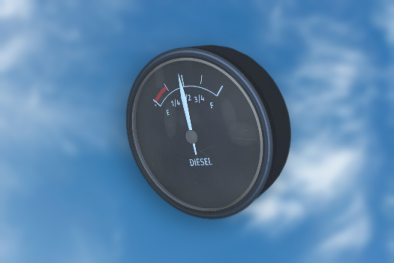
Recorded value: **0.5**
